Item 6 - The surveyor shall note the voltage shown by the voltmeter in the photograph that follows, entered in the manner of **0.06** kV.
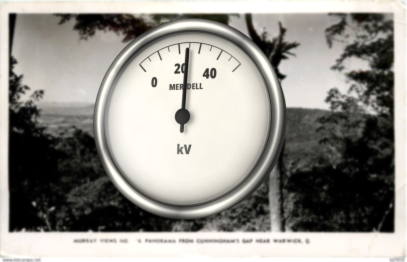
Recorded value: **25** kV
